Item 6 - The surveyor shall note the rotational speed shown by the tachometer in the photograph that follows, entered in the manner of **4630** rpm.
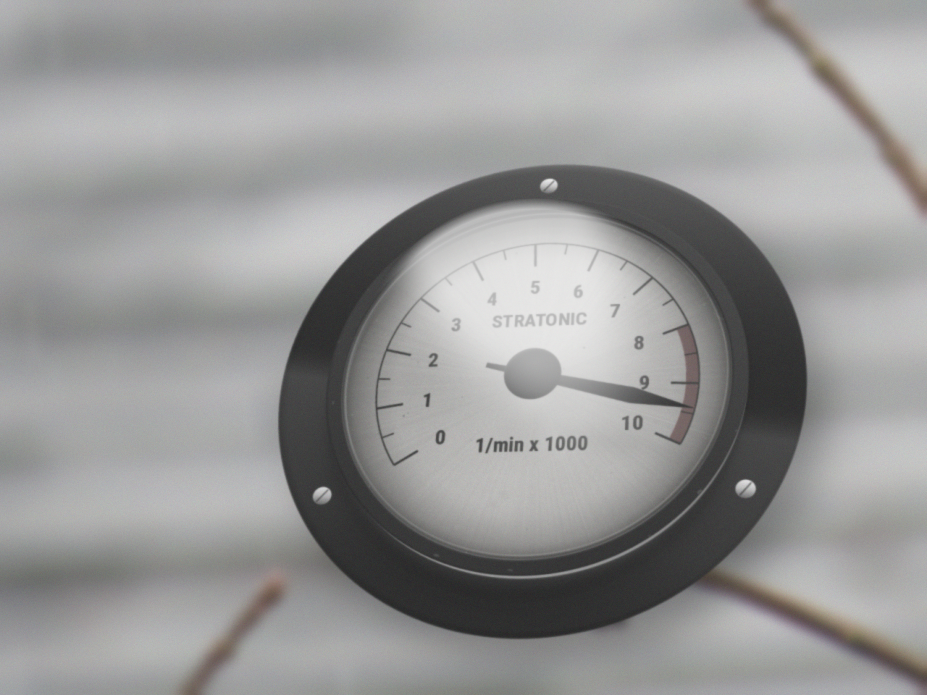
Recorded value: **9500** rpm
